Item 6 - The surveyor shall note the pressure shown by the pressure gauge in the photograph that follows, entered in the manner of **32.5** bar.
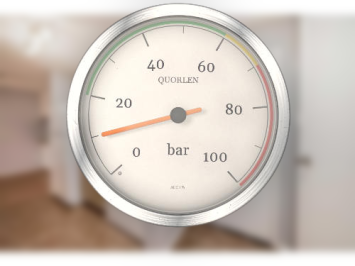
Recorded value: **10** bar
